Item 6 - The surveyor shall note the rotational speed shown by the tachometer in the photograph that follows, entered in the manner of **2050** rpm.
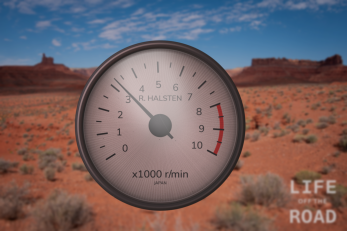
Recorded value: **3250** rpm
